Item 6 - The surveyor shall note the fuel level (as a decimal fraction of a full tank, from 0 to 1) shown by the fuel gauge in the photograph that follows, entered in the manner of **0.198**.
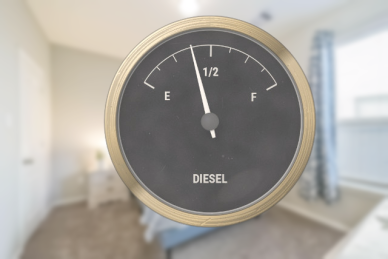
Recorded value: **0.375**
